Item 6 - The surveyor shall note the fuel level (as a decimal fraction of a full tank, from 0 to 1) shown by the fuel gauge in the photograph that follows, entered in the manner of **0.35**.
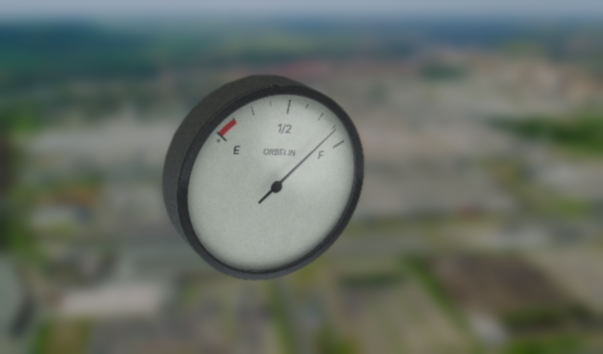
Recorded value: **0.875**
